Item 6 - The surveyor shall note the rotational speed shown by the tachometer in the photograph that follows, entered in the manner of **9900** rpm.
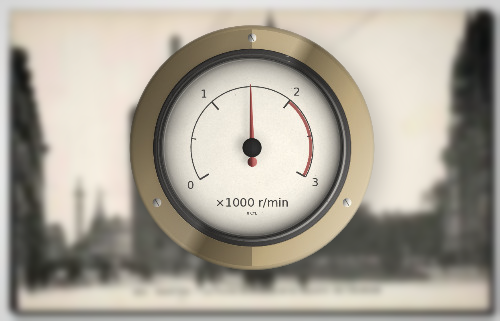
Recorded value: **1500** rpm
